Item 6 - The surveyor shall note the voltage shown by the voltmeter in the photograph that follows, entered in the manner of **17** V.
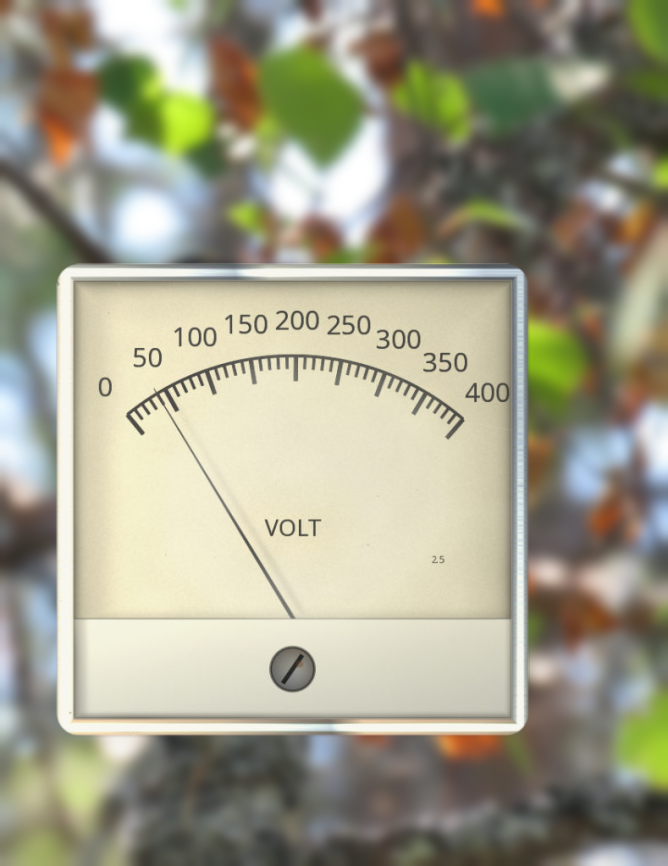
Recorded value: **40** V
